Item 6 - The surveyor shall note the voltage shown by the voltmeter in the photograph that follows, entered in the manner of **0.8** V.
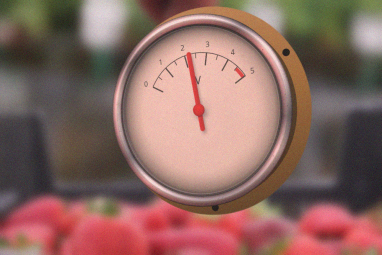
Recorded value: **2.25** V
